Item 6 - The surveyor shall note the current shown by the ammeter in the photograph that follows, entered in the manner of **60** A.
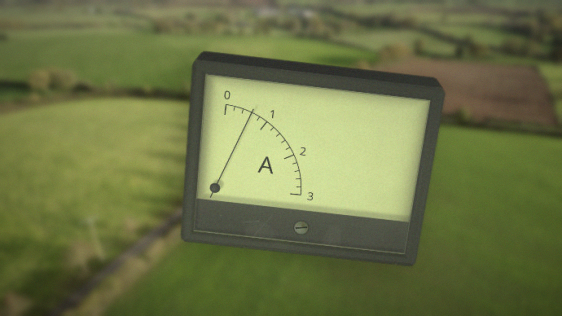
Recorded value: **0.6** A
